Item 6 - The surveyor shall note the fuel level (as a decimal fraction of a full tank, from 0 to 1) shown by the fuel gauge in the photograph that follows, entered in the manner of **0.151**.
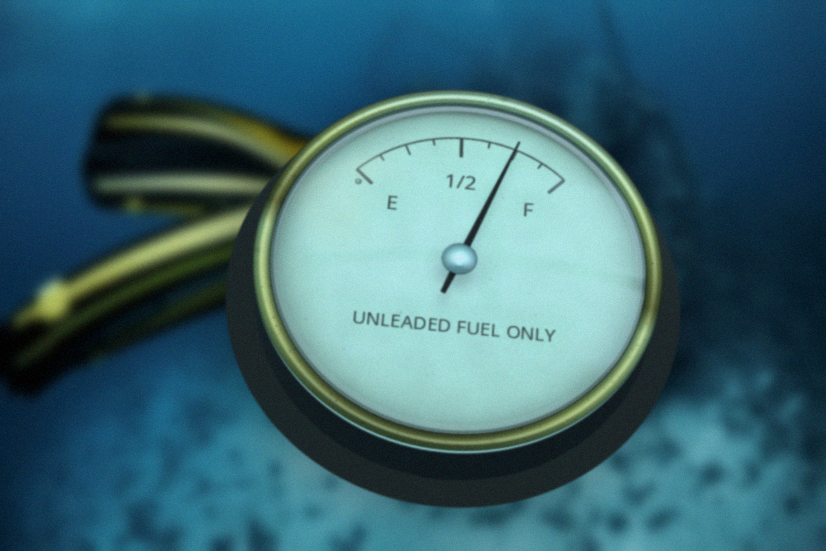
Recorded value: **0.75**
